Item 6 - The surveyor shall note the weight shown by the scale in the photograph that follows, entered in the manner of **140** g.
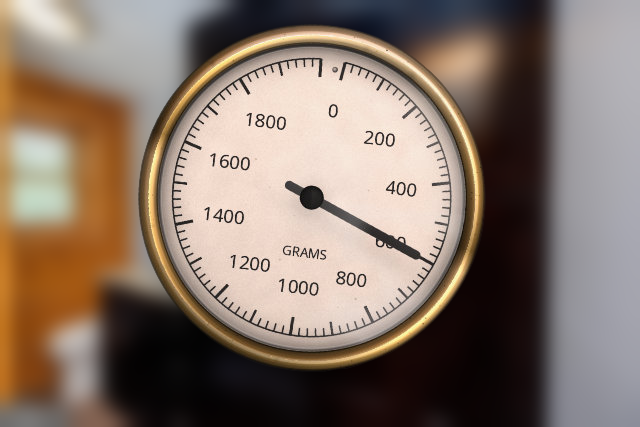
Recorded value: **600** g
